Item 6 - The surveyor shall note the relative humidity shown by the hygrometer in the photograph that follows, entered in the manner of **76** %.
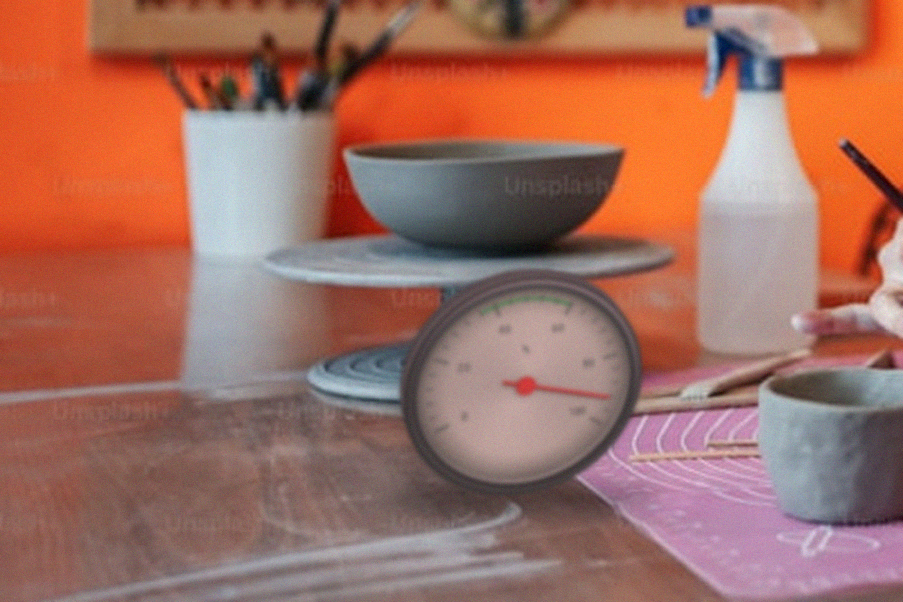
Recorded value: **92** %
